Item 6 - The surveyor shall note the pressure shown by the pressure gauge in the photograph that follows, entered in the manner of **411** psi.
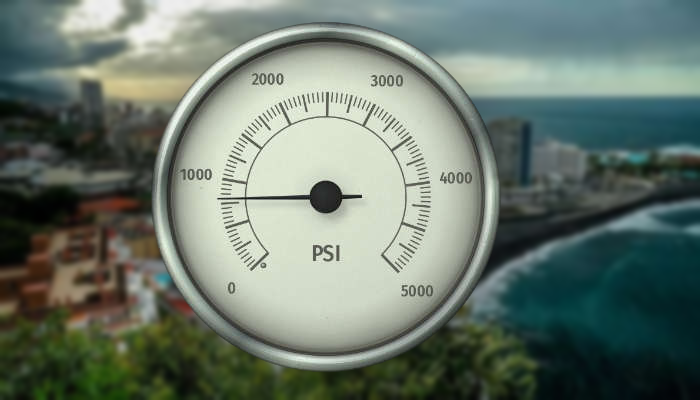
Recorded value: **800** psi
